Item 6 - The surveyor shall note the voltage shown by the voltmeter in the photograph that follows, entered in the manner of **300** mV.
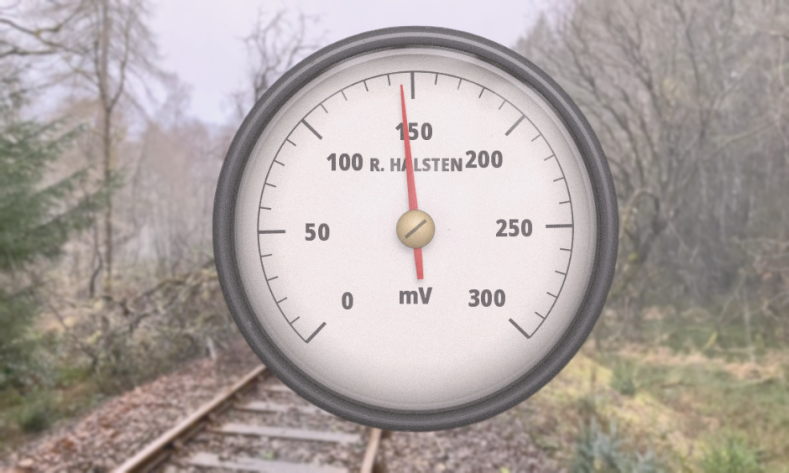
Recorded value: **145** mV
